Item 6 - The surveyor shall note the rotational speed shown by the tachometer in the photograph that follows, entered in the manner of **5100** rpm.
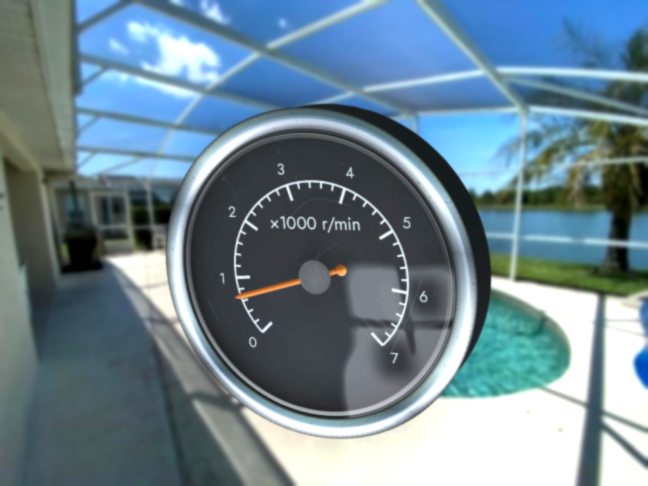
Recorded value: **700** rpm
